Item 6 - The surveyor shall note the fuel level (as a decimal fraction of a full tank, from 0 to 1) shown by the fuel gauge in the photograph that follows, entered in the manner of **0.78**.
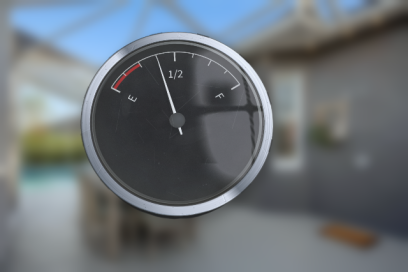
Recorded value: **0.375**
